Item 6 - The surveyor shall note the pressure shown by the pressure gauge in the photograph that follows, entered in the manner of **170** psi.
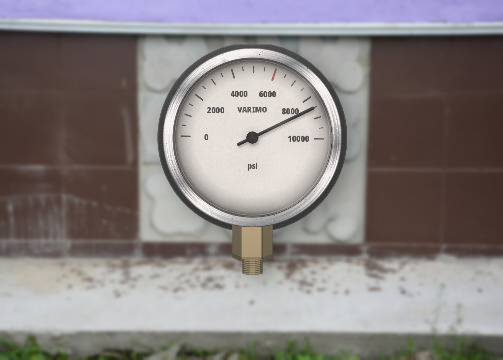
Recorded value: **8500** psi
